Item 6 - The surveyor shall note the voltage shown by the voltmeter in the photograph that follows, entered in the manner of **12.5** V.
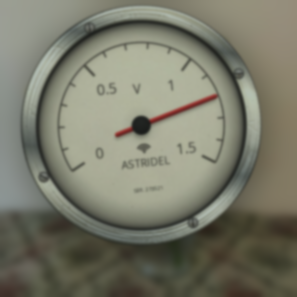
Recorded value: **1.2** V
